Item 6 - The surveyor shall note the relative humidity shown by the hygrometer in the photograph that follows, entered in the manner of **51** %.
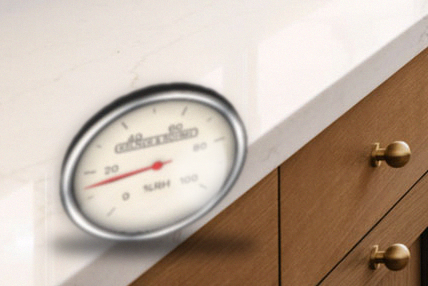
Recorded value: **15** %
